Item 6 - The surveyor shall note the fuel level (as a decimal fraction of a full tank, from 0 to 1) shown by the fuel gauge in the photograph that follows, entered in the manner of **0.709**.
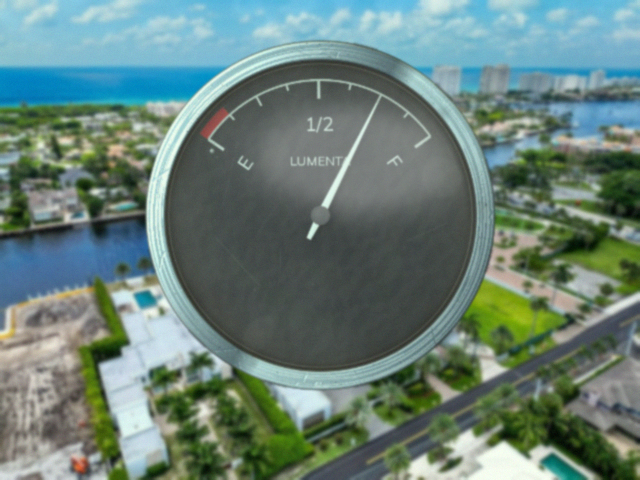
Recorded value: **0.75**
